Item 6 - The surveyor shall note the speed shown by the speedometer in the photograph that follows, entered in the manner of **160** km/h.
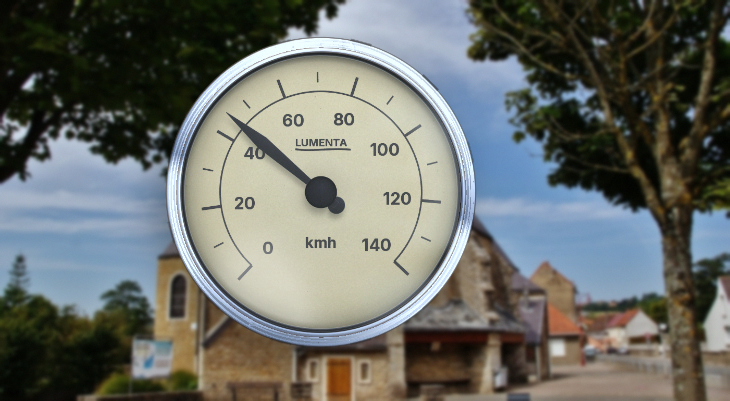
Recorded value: **45** km/h
